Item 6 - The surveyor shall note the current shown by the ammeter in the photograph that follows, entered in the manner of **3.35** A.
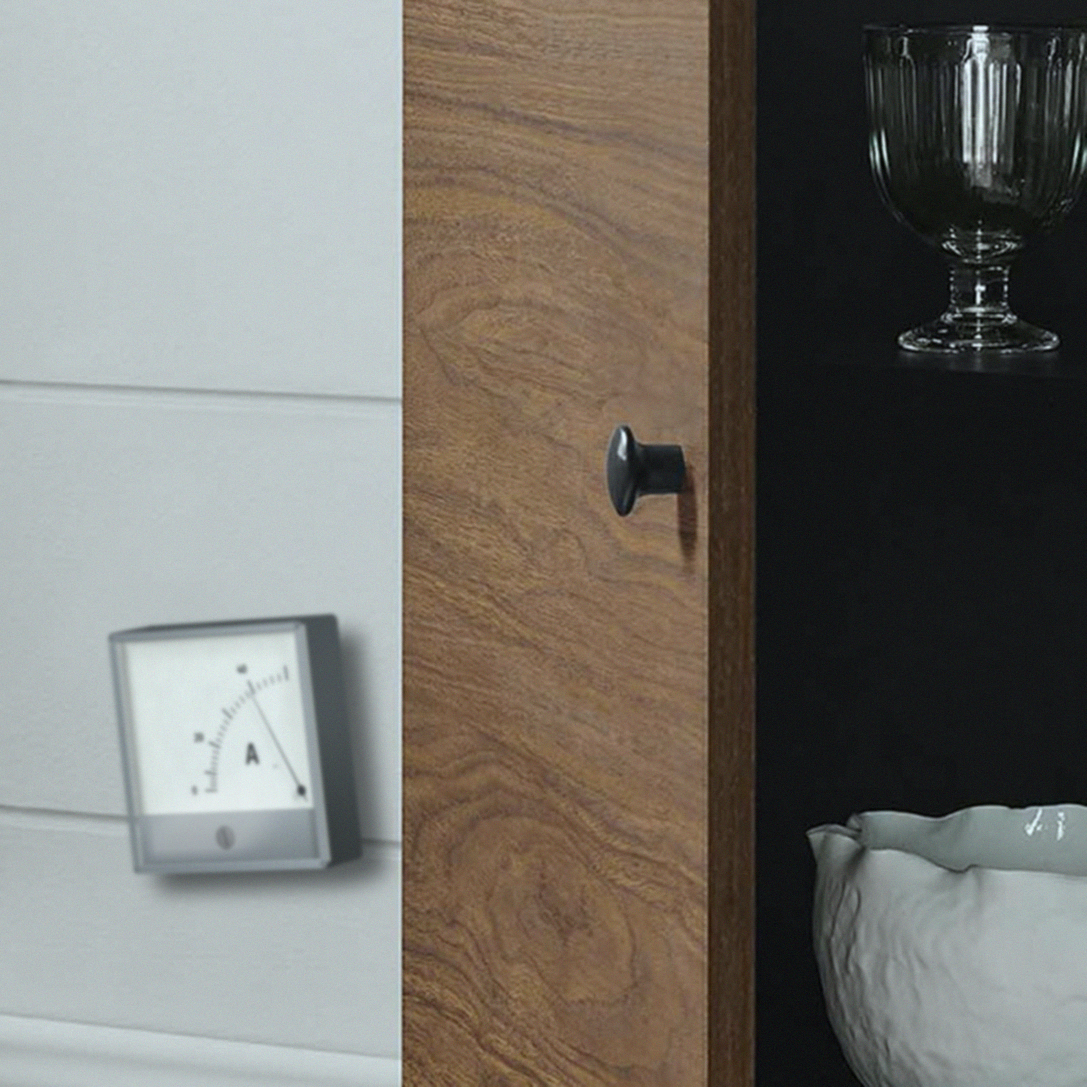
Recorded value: **40** A
